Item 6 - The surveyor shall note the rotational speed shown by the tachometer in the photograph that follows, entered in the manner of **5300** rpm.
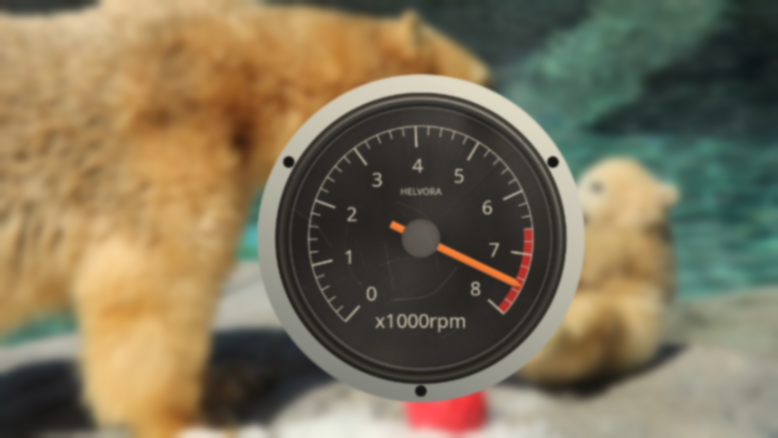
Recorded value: **7500** rpm
